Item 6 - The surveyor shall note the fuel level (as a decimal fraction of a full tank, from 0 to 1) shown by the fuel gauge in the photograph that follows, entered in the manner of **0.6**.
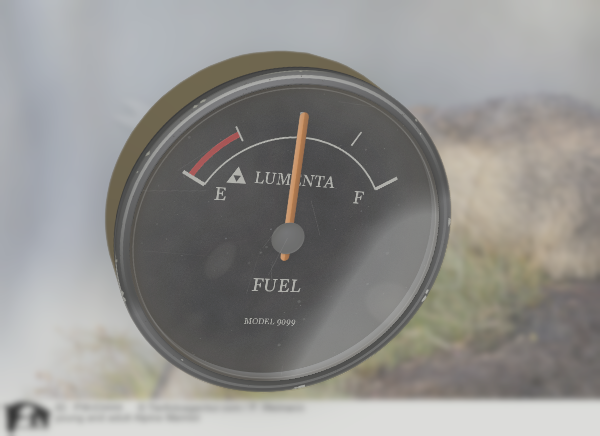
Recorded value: **0.5**
